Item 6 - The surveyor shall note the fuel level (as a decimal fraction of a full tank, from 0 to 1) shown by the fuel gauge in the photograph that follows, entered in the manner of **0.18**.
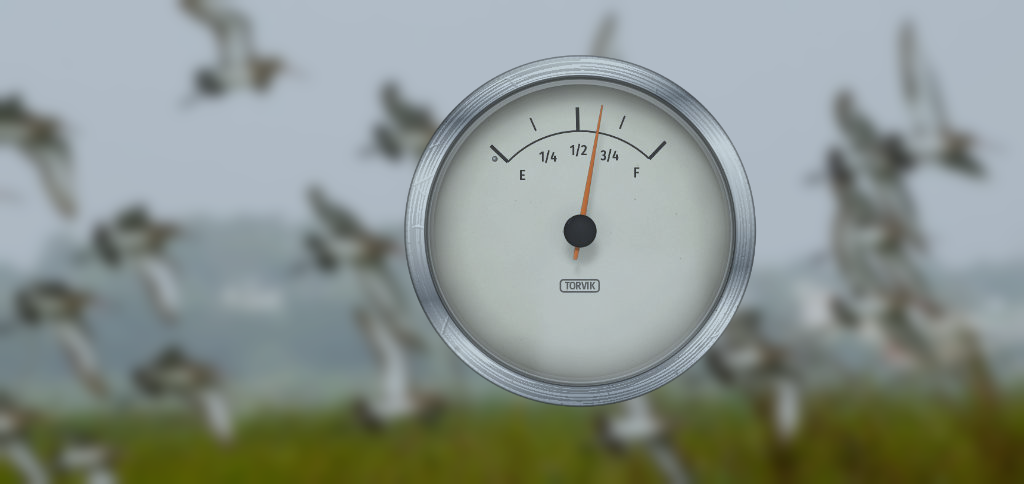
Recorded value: **0.625**
